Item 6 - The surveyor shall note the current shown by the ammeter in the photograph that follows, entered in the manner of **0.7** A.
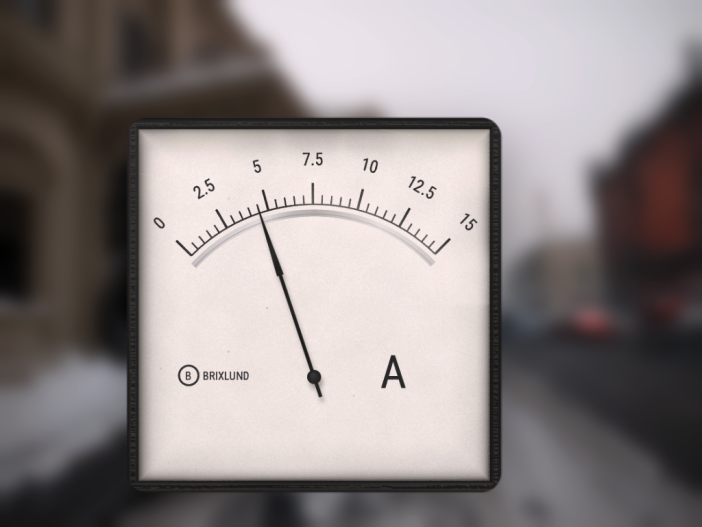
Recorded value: **4.5** A
